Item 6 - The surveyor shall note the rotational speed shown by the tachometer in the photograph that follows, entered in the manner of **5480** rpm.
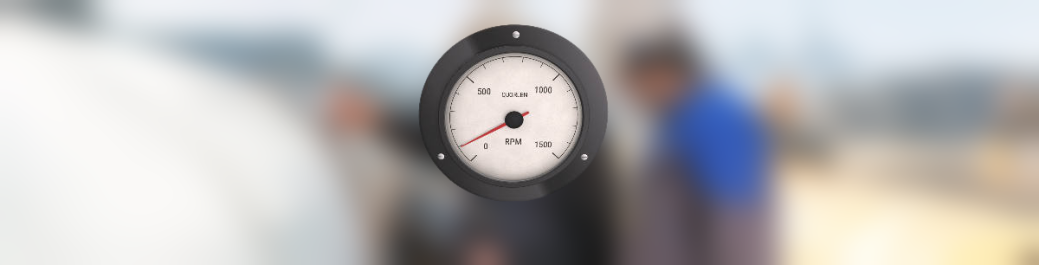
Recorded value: **100** rpm
